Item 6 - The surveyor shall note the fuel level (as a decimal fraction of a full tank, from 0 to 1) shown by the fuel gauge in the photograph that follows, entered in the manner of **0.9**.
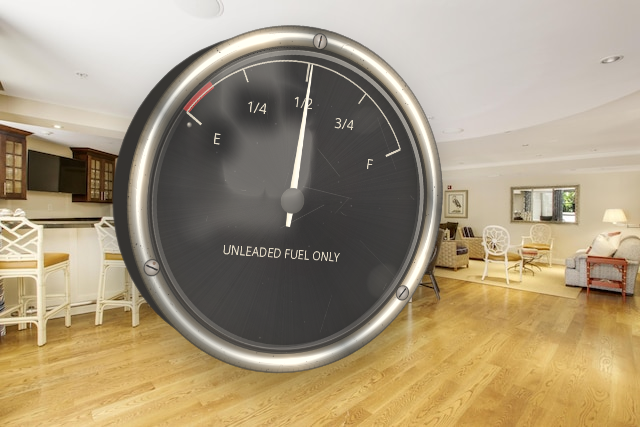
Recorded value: **0.5**
